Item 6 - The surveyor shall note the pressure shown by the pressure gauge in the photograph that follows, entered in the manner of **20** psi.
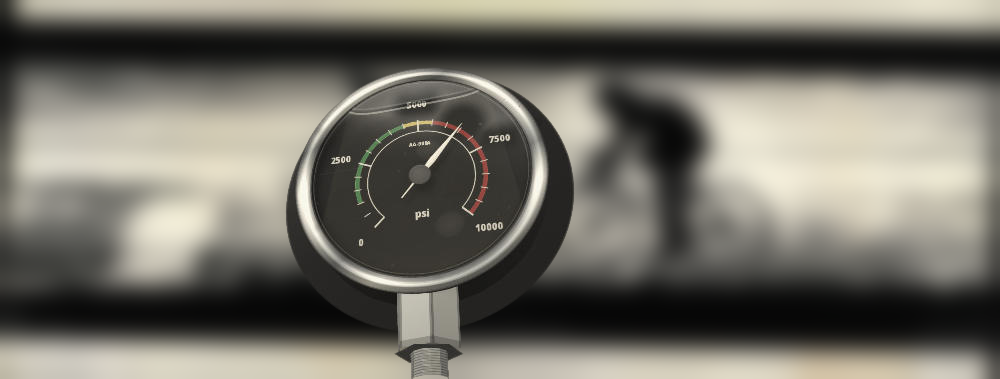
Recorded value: **6500** psi
